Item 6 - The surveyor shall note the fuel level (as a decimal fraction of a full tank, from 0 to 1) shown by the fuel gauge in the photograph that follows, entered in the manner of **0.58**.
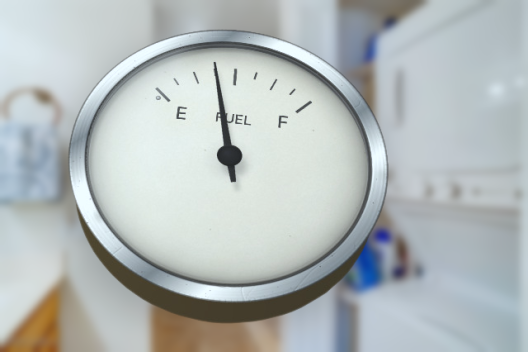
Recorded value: **0.375**
